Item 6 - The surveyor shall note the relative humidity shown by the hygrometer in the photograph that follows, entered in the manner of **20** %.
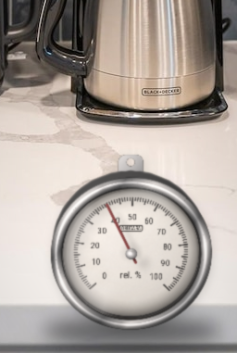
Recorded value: **40** %
